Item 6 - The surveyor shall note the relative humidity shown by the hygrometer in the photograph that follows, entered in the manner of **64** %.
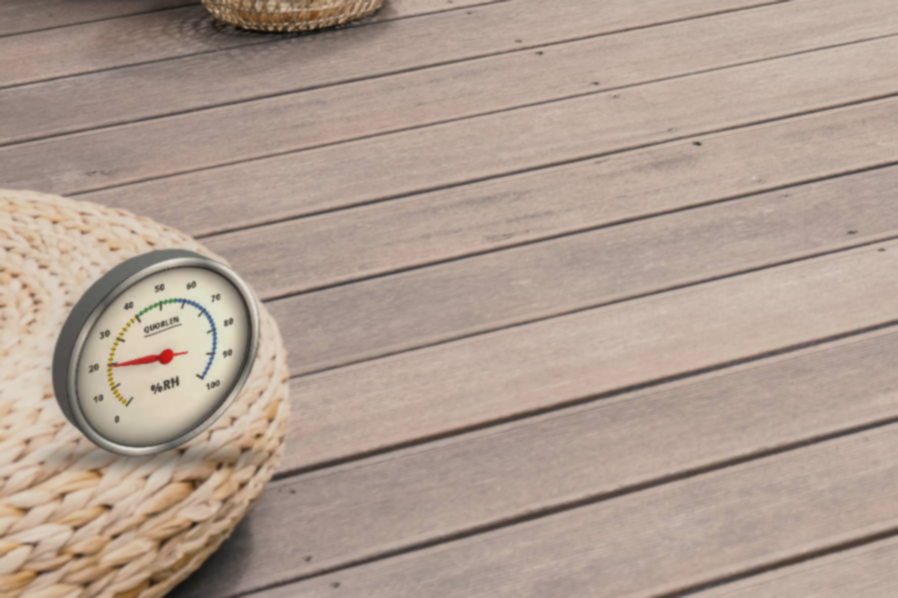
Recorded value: **20** %
